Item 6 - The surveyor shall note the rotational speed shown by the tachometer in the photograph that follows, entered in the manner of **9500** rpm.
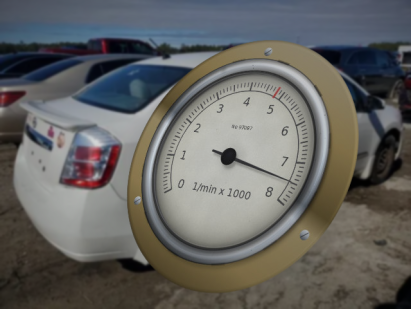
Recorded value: **7500** rpm
